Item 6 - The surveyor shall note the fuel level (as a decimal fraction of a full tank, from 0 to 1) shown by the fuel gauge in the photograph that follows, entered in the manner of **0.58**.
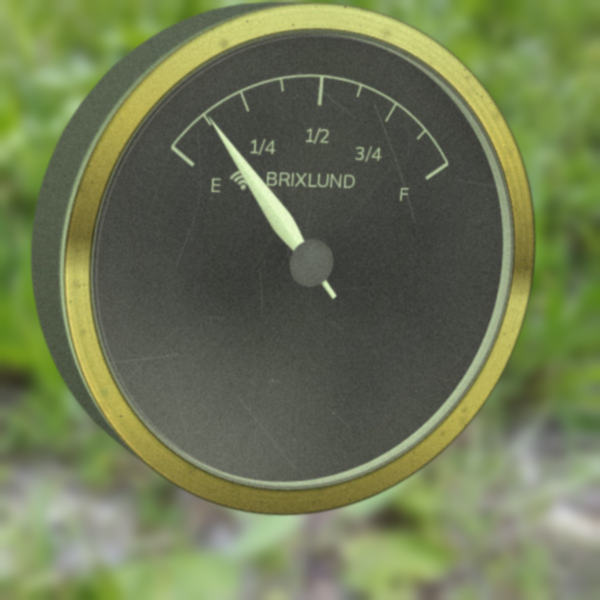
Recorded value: **0.125**
